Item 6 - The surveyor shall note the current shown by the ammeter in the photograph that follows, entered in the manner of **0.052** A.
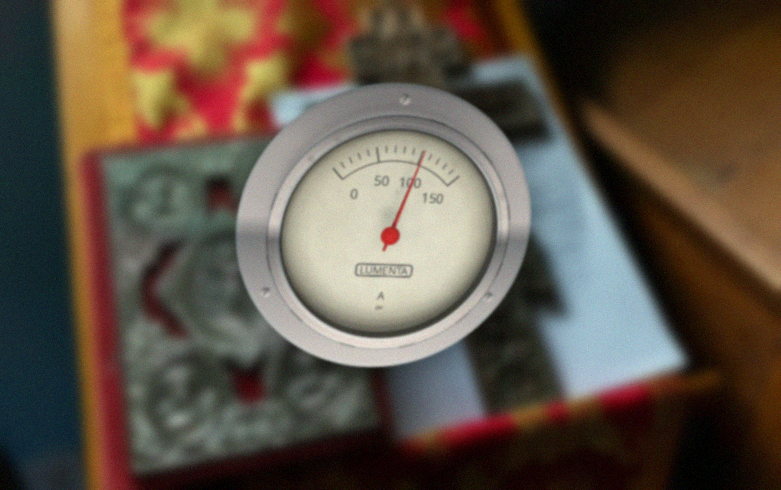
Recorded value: **100** A
